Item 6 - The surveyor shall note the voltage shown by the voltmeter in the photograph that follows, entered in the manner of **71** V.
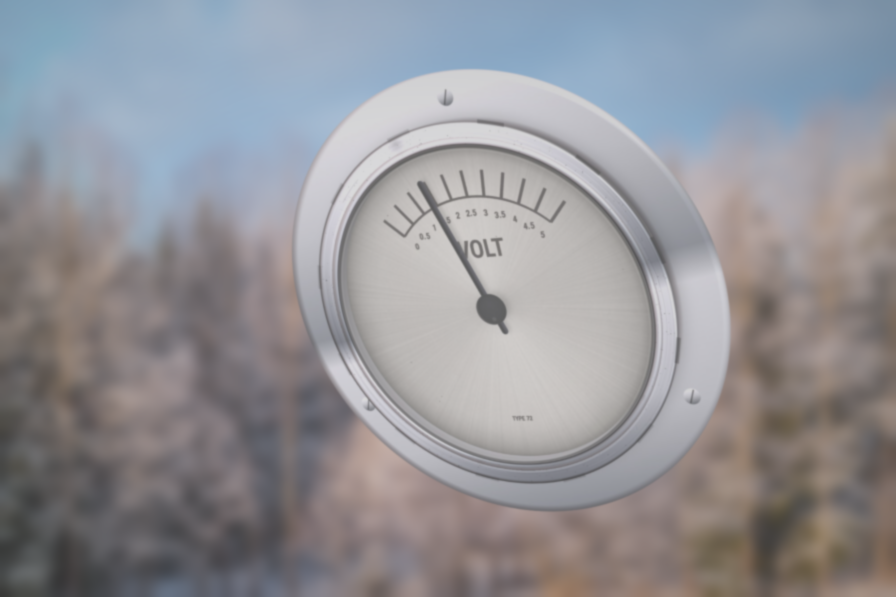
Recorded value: **1.5** V
